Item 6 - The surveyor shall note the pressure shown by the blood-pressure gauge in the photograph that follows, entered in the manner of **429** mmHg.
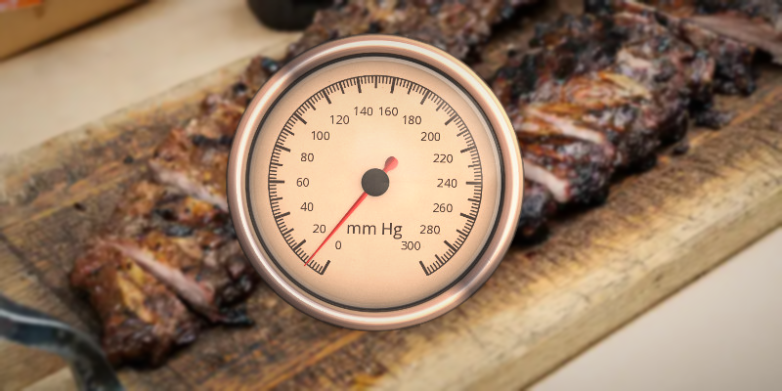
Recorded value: **10** mmHg
